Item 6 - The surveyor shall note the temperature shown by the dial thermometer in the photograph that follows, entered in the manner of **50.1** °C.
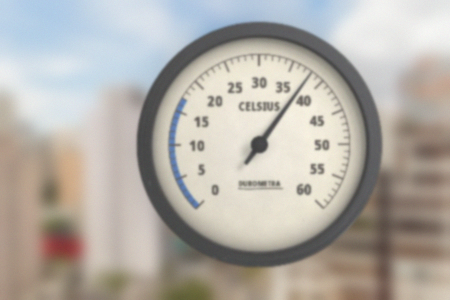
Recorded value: **38** °C
